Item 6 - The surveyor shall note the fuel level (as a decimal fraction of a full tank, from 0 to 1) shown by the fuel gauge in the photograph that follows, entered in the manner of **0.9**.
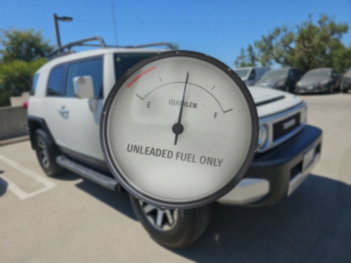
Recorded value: **0.5**
